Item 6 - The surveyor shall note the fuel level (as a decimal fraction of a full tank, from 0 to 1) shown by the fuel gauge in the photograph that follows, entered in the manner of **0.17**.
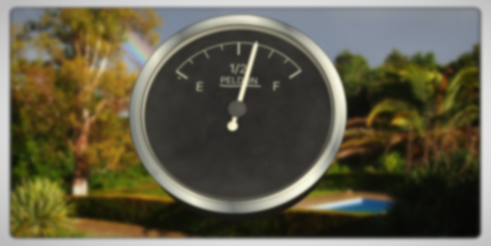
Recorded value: **0.625**
